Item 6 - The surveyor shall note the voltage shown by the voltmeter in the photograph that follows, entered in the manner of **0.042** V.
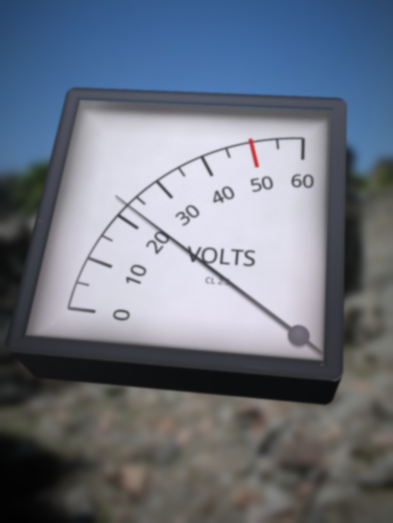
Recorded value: **22.5** V
